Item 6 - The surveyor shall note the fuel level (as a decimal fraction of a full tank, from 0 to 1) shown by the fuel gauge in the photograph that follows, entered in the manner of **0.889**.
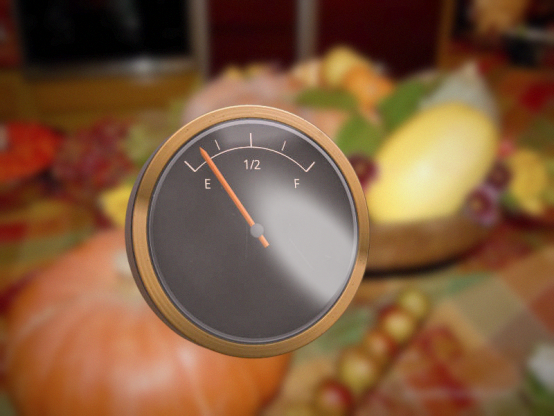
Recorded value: **0.125**
